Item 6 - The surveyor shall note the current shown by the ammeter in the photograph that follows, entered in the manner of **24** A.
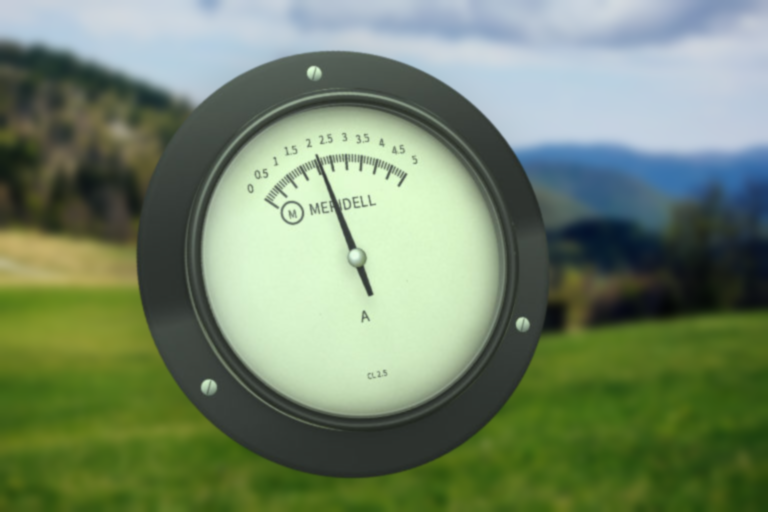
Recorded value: **2** A
